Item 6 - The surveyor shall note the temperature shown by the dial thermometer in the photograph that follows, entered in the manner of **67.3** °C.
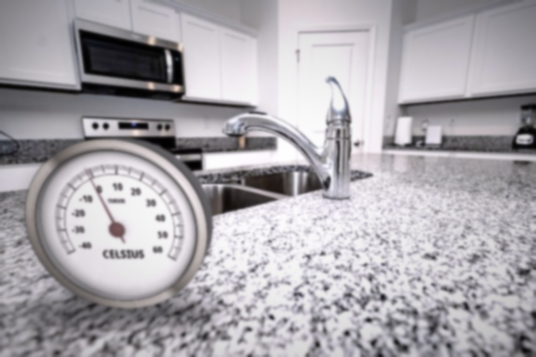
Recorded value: **0** °C
